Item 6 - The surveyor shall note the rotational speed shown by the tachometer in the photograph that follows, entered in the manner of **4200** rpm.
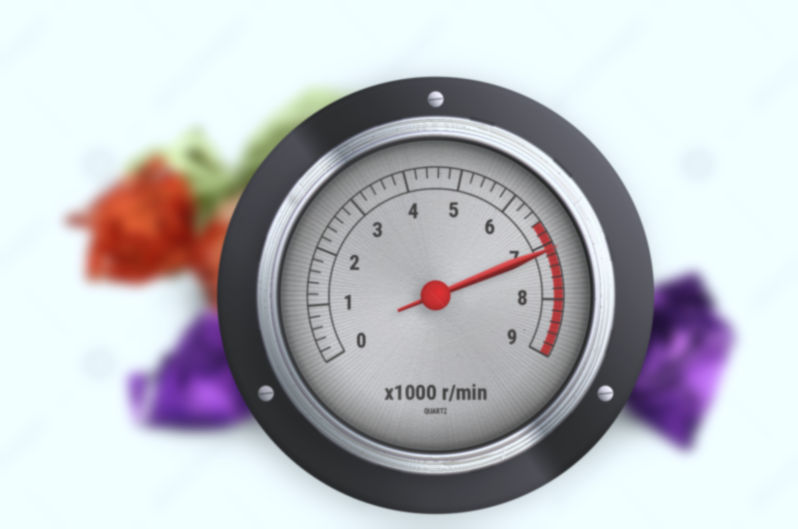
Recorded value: **7100** rpm
